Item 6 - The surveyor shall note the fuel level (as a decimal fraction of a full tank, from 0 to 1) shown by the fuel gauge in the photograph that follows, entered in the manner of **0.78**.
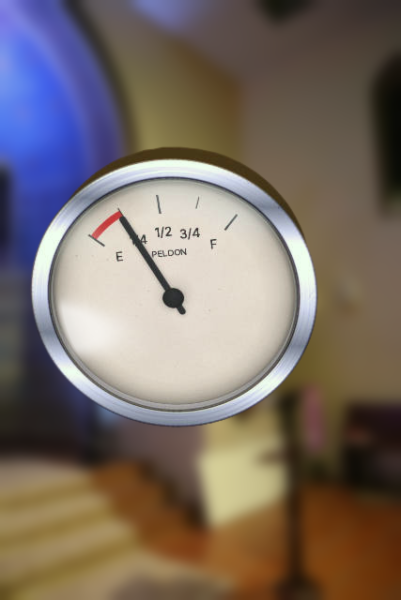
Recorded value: **0.25**
